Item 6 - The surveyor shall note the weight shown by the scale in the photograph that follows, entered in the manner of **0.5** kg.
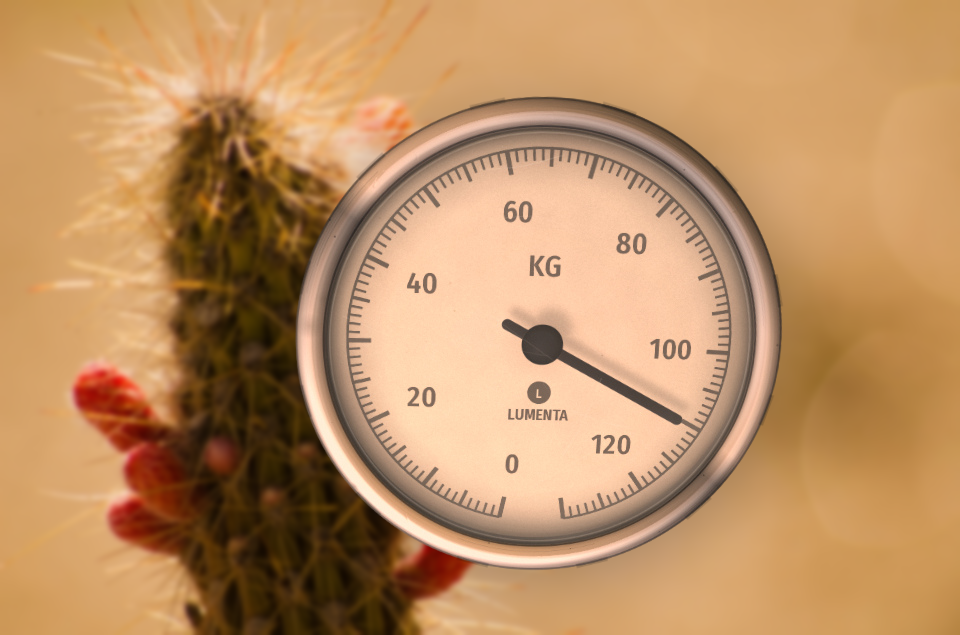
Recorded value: **110** kg
